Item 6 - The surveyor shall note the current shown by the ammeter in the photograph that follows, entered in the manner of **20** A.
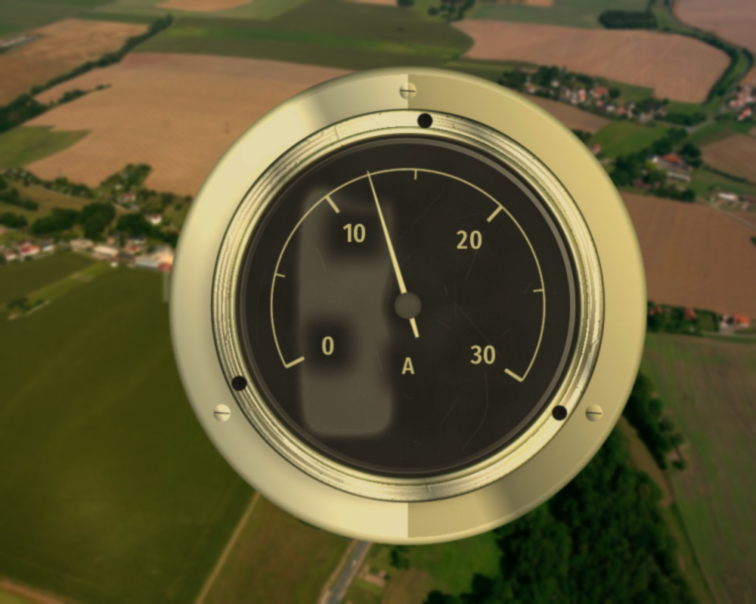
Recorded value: **12.5** A
